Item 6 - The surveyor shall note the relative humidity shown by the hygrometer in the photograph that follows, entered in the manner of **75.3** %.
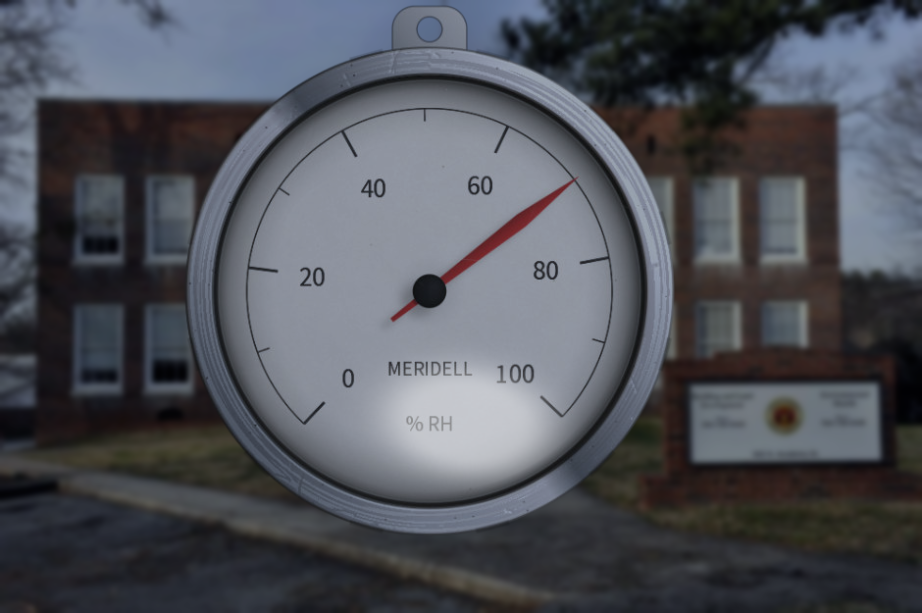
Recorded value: **70** %
